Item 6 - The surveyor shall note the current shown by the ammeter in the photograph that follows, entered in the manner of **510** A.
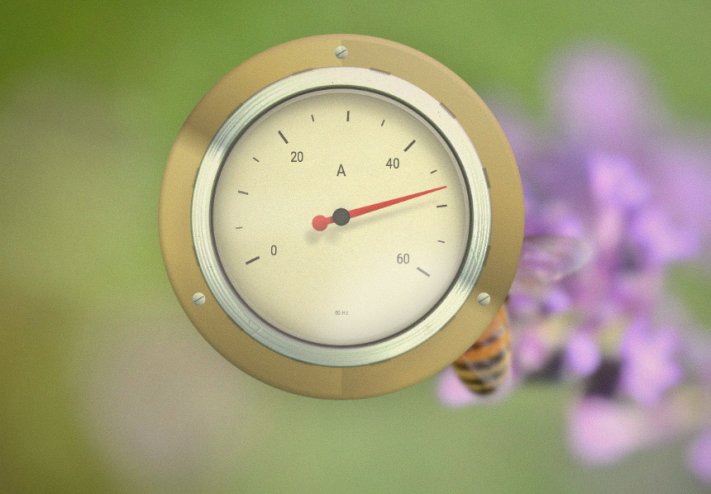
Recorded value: **47.5** A
